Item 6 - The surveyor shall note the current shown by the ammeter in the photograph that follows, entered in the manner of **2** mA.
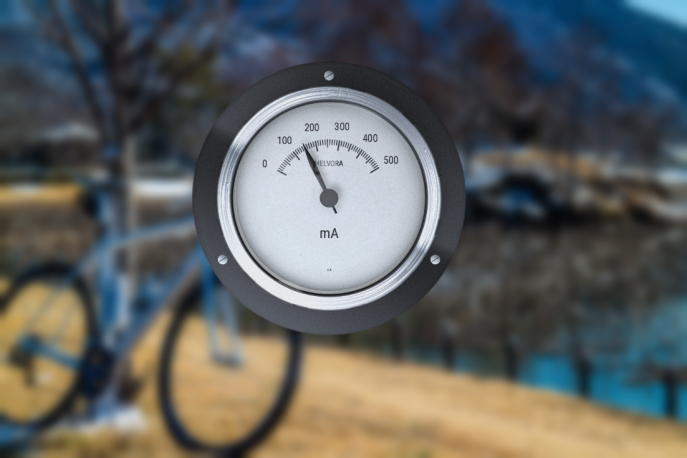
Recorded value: **150** mA
